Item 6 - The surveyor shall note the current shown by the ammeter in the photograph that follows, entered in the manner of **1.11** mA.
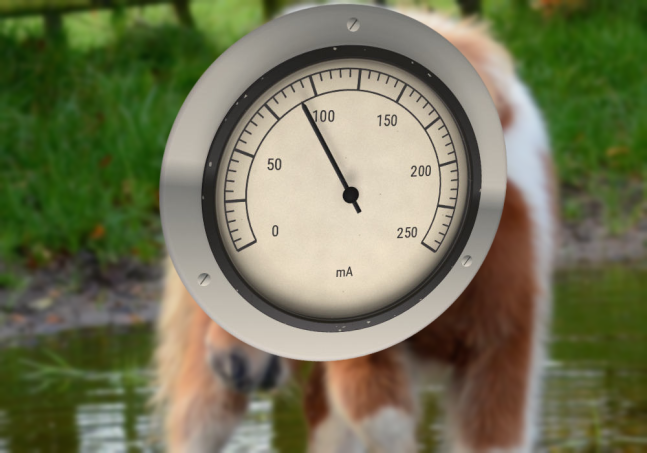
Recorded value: **90** mA
